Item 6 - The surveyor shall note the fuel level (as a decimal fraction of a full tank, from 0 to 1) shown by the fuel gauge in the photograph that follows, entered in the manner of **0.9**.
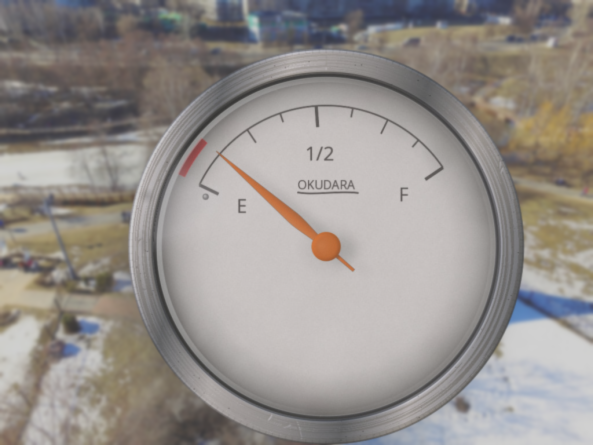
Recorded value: **0.125**
